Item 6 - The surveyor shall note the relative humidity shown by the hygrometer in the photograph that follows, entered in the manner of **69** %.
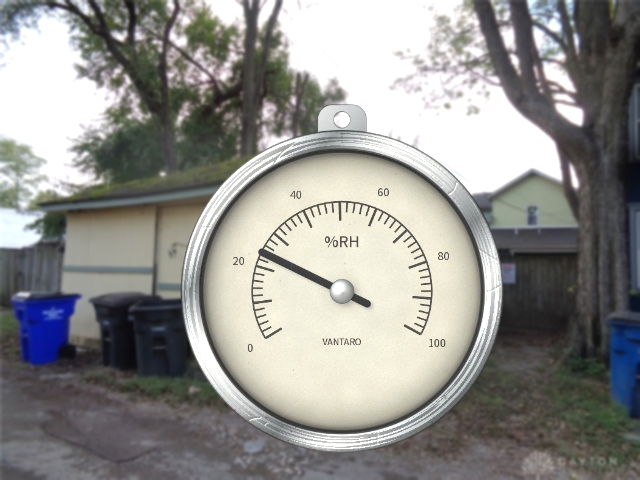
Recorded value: **24** %
